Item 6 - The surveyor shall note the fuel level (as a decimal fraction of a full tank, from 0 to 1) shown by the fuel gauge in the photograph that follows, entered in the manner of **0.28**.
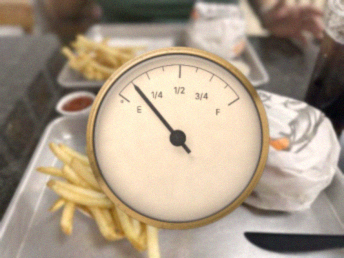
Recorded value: **0.125**
